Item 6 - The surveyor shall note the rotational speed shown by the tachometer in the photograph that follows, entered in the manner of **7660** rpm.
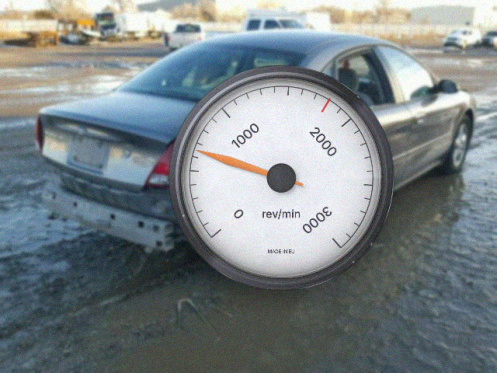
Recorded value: **650** rpm
